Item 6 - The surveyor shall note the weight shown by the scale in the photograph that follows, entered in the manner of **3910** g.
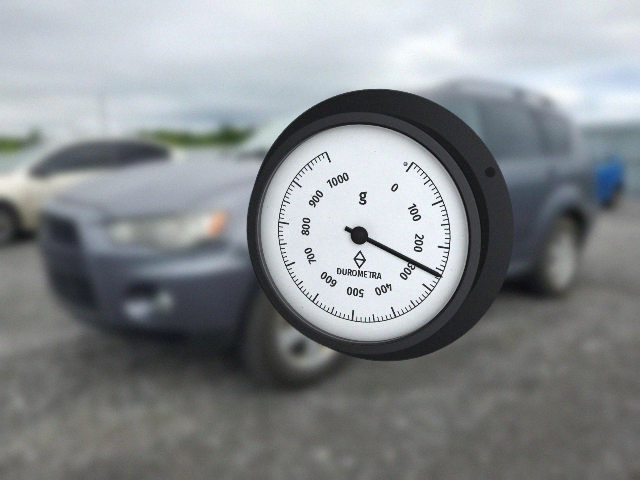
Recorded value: **260** g
